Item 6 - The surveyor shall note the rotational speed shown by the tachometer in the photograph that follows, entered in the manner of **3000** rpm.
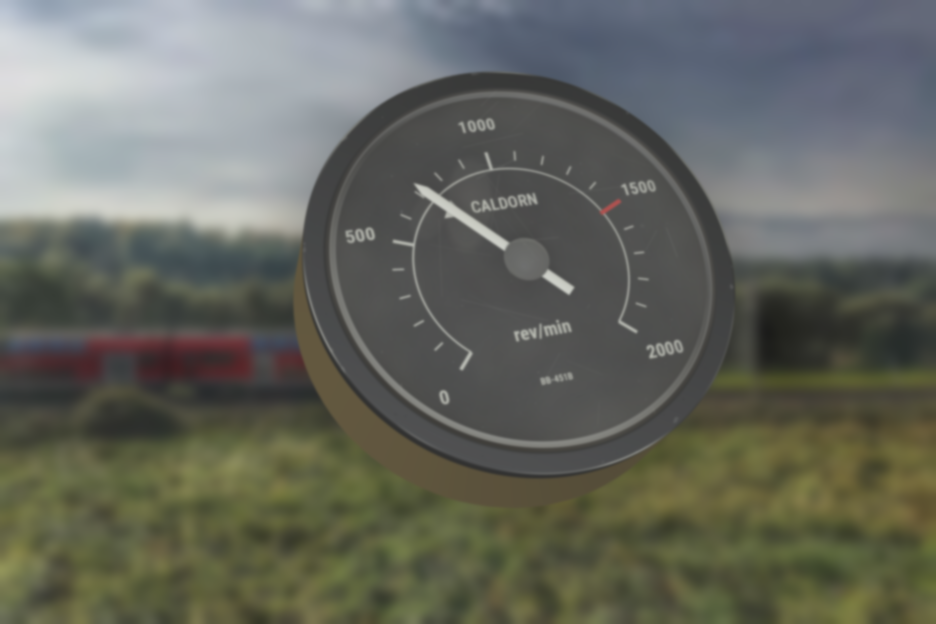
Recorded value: **700** rpm
